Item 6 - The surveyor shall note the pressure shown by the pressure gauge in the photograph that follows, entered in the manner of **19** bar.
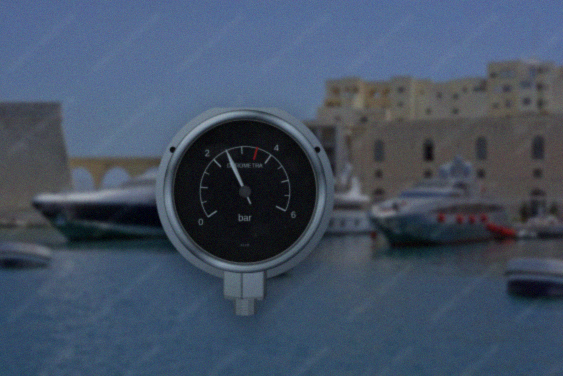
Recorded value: **2.5** bar
